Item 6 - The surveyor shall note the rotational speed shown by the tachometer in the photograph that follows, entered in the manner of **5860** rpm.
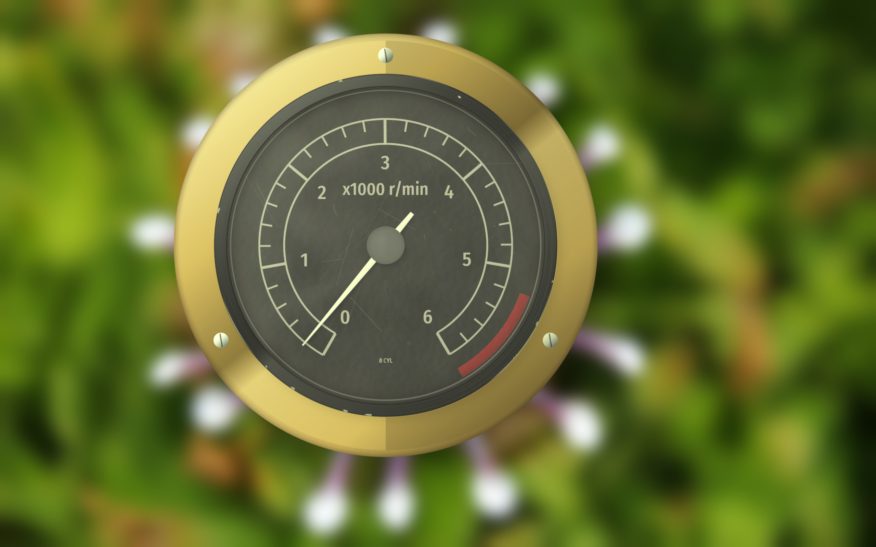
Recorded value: **200** rpm
